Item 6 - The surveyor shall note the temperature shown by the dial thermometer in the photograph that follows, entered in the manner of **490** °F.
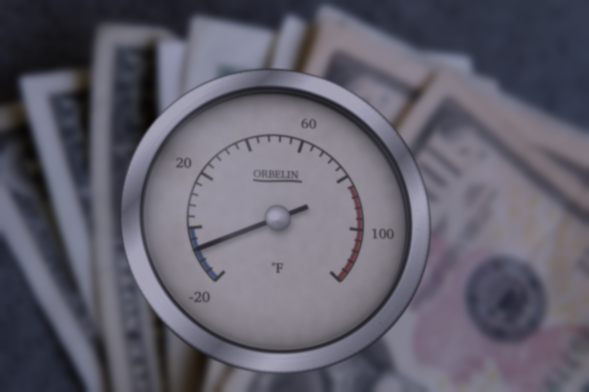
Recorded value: **-8** °F
